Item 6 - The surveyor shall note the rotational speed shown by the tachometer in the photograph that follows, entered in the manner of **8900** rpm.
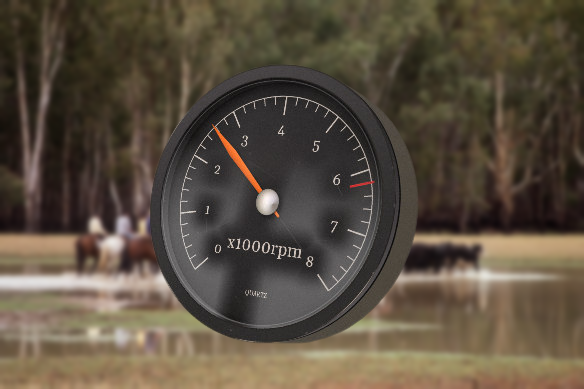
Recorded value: **2600** rpm
